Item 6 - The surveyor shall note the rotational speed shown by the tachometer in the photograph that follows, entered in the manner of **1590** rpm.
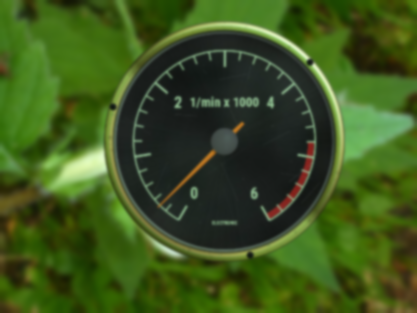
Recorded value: **300** rpm
